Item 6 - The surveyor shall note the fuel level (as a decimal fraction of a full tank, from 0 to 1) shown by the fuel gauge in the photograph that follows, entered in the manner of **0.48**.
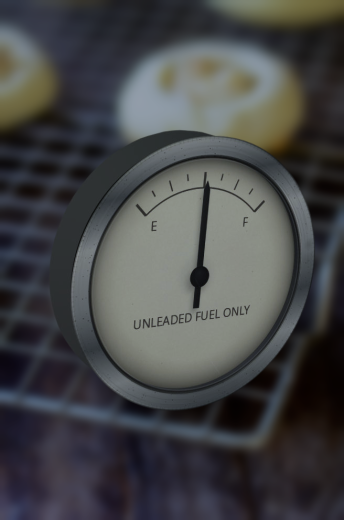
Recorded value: **0.5**
